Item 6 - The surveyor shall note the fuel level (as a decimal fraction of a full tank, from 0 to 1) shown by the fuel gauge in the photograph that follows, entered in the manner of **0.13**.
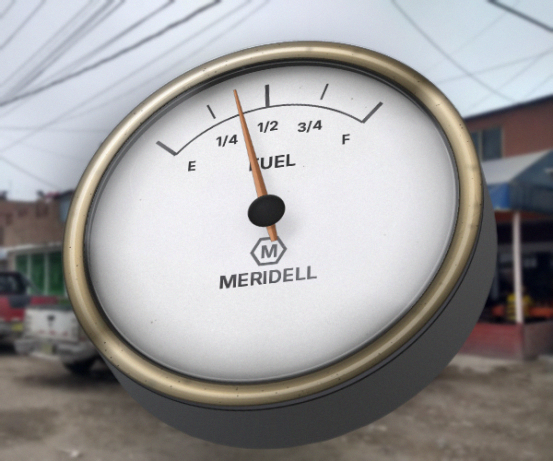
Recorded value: **0.375**
